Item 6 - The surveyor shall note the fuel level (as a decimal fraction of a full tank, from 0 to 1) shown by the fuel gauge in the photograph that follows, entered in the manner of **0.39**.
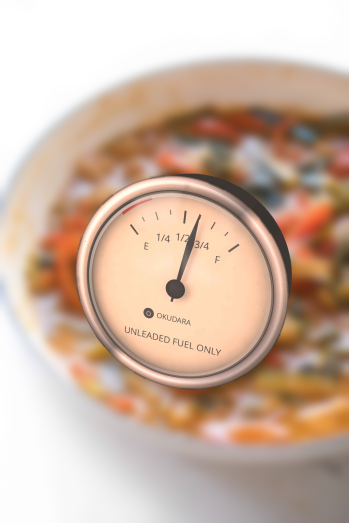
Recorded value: **0.625**
